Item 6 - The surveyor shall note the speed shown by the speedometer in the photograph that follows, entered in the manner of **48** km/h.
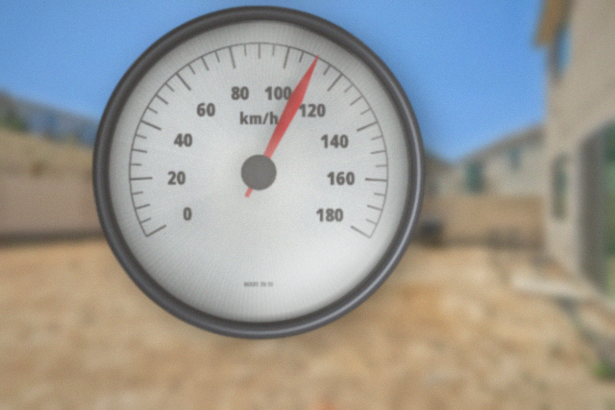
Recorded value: **110** km/h
